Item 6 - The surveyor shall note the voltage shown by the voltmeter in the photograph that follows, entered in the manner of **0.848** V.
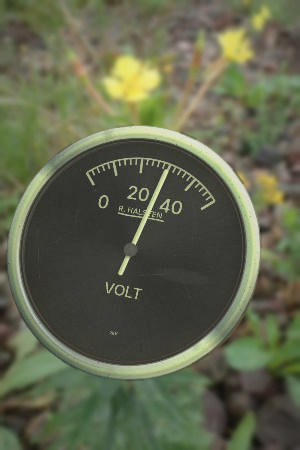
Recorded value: **30** V
